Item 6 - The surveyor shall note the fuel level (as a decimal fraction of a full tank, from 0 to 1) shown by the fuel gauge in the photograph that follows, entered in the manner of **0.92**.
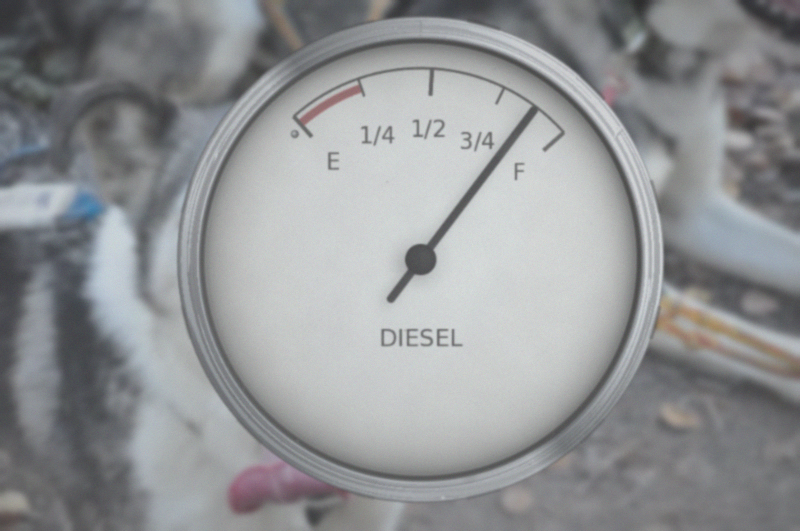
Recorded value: **0.875**
